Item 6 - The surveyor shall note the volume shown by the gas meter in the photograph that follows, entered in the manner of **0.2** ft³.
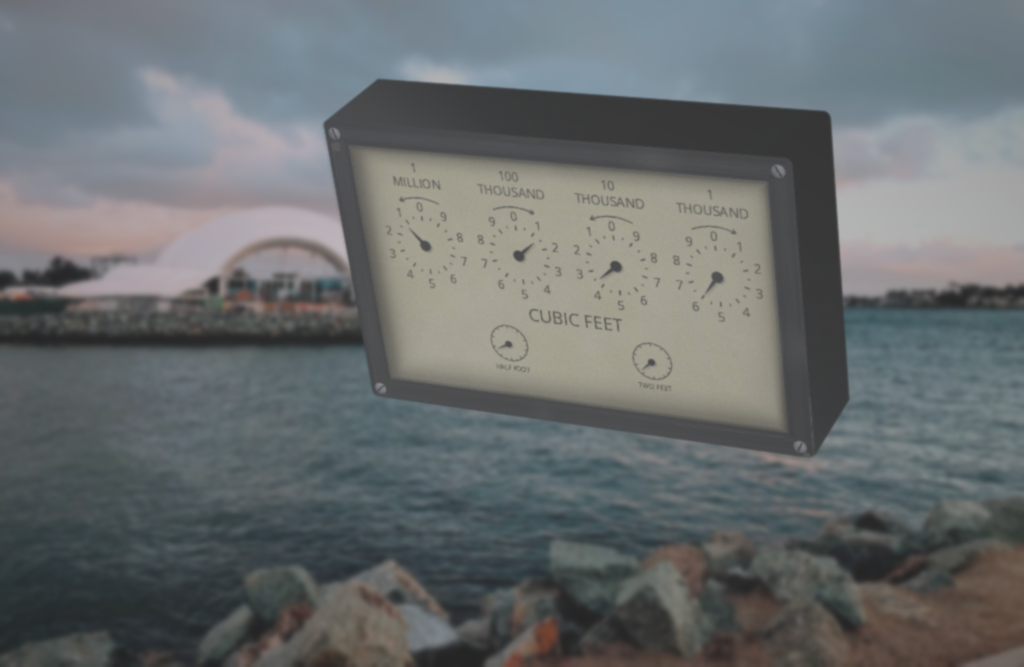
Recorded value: **113600** ft³
